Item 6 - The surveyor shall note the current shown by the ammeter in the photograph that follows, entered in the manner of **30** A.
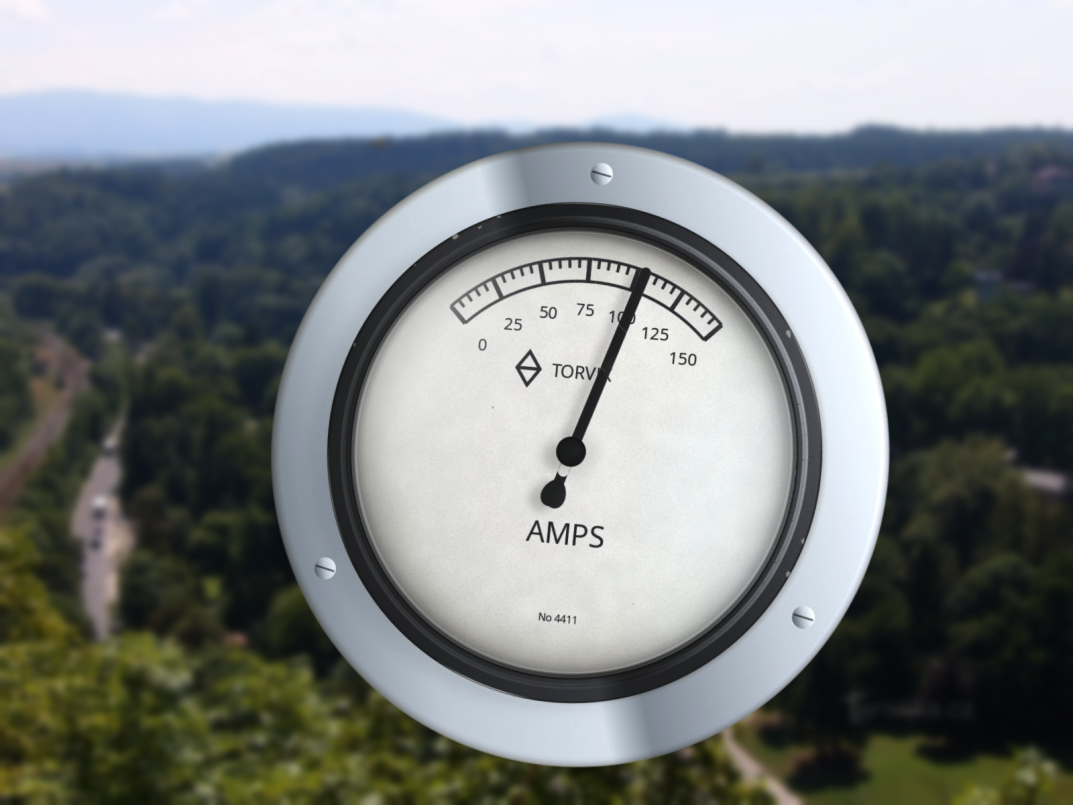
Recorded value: **105** A
